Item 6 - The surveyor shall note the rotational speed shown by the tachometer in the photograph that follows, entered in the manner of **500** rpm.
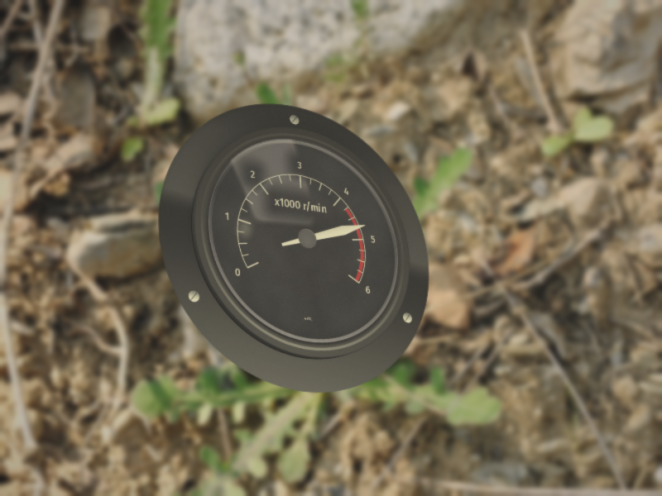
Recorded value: **4750** rpm
